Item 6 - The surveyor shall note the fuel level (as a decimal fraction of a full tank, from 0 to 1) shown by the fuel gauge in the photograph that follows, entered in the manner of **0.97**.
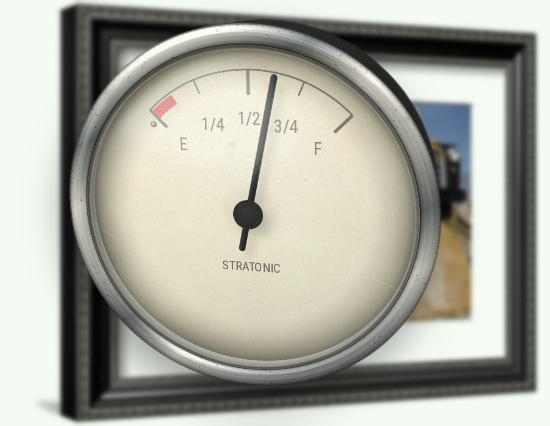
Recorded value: **0.625**
